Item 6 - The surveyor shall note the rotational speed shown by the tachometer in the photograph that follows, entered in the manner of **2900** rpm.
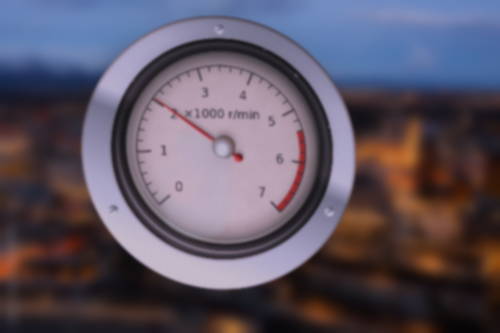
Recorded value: **2000** rpm
